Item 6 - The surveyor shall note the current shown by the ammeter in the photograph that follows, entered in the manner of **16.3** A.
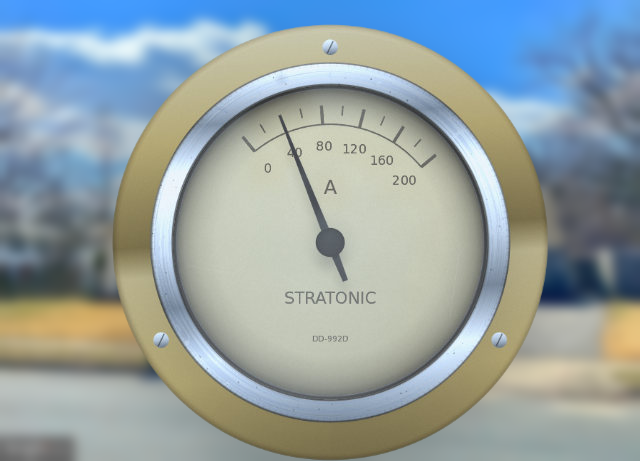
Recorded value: **40** A
